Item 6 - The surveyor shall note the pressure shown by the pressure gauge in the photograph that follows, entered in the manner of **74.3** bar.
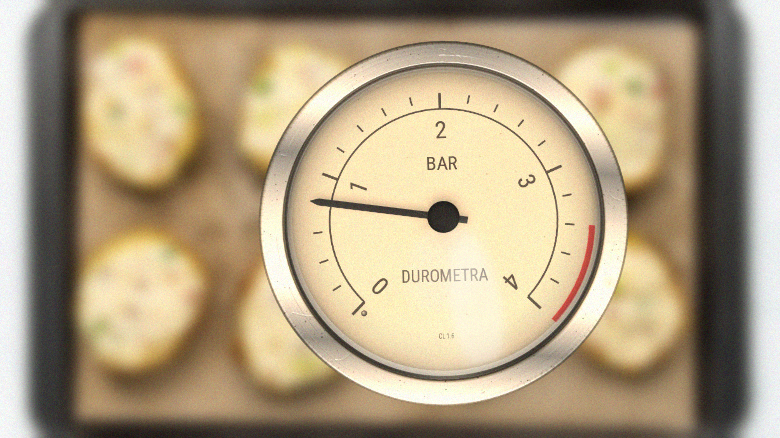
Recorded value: **0.8** bar
